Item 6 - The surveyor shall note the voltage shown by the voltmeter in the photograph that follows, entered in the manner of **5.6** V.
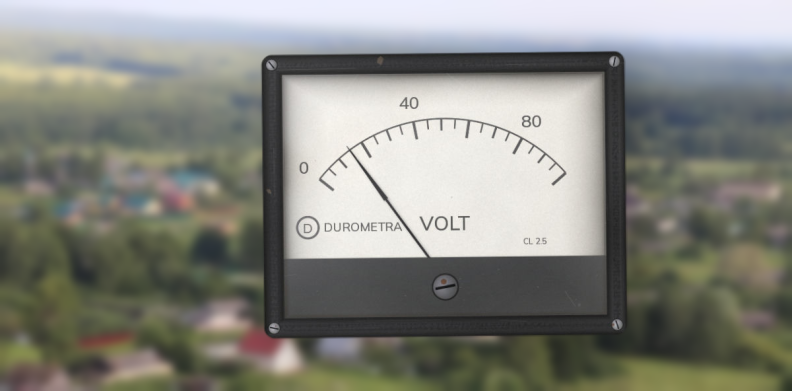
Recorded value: **15** V
